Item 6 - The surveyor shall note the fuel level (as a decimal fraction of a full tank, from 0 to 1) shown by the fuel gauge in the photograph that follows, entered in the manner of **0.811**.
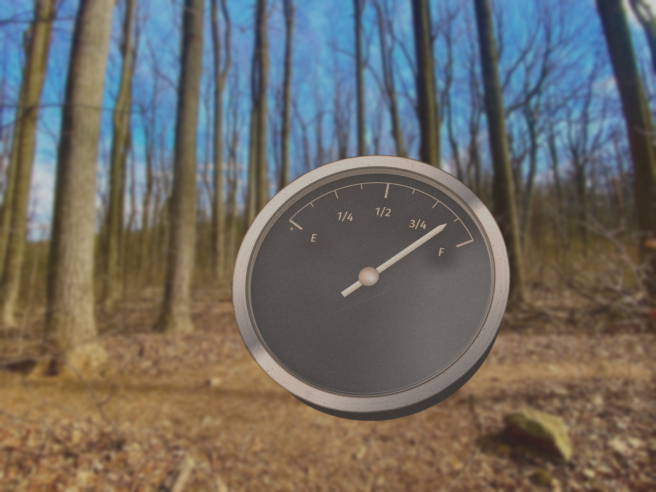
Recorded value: **0.875**
